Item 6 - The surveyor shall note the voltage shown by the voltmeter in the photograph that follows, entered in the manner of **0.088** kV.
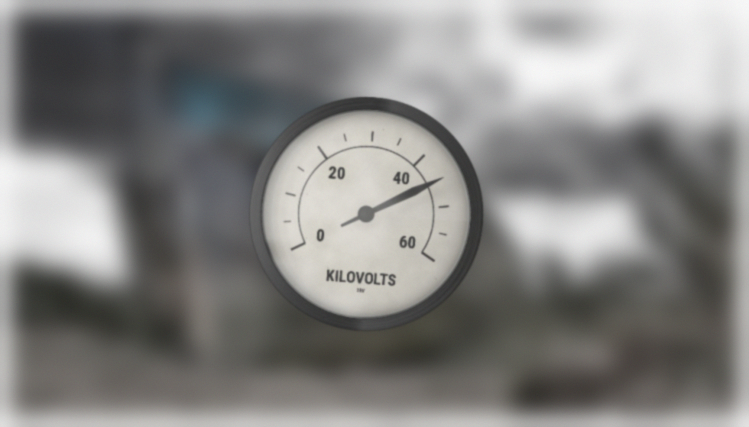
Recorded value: **45** kV
